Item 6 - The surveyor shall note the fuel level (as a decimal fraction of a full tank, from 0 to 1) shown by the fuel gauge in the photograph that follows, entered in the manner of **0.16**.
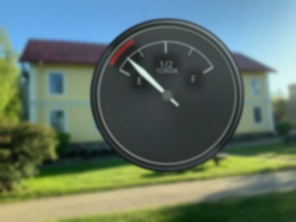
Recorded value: **0.125**
